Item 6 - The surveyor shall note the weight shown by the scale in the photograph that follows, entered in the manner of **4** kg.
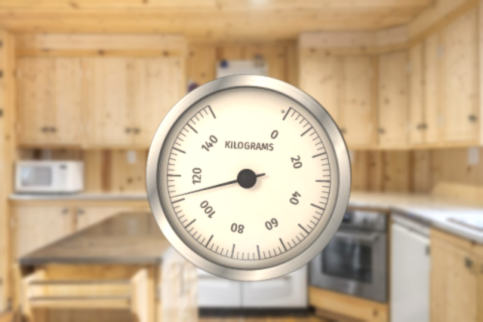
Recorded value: **112** kg
